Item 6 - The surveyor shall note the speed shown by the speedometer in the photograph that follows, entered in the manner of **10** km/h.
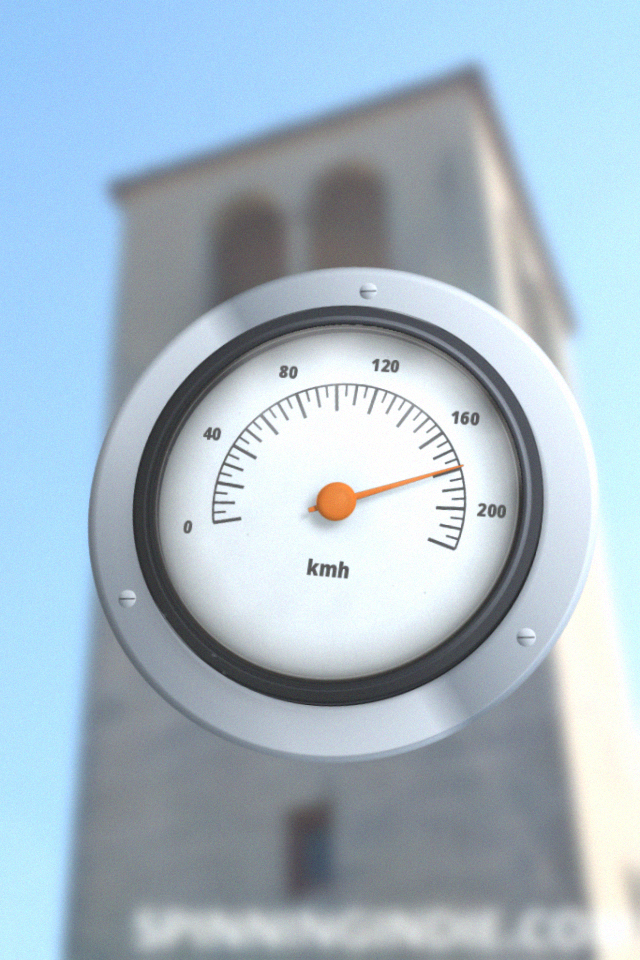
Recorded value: **180** km/h
